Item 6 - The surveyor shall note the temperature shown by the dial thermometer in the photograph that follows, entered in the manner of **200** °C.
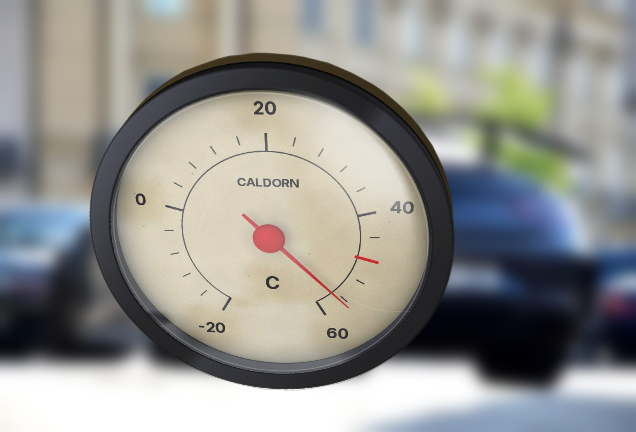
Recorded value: **56** °C
